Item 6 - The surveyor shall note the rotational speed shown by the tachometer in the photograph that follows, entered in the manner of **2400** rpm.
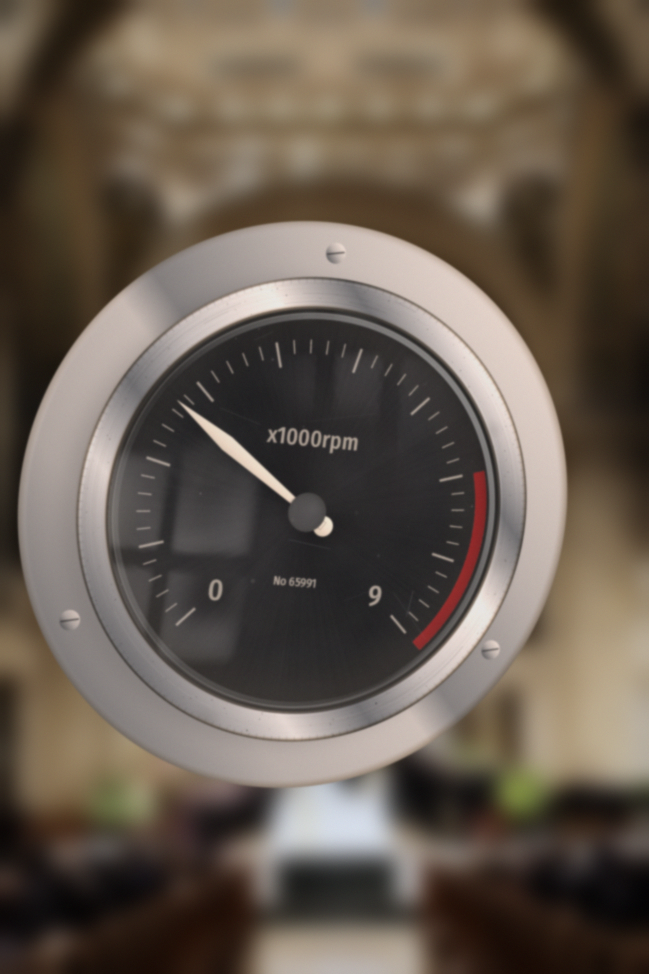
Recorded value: **2700** rpm
